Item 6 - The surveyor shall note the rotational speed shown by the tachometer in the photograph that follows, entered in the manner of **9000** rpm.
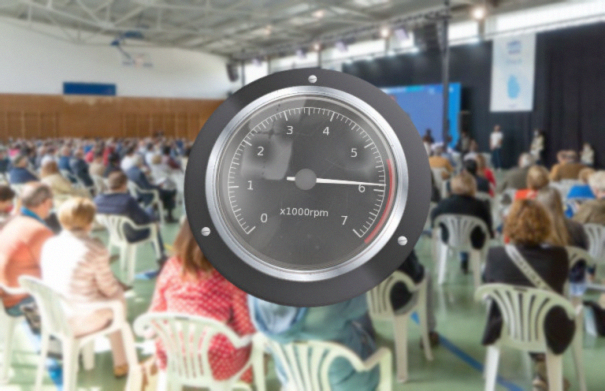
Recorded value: **5900** rpm
